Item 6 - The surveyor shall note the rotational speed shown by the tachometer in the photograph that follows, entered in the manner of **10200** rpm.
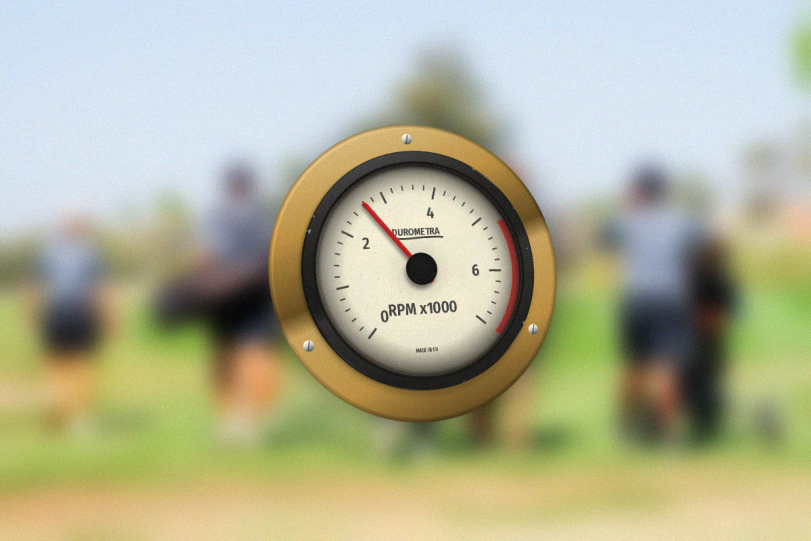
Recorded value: **2600** rpm
